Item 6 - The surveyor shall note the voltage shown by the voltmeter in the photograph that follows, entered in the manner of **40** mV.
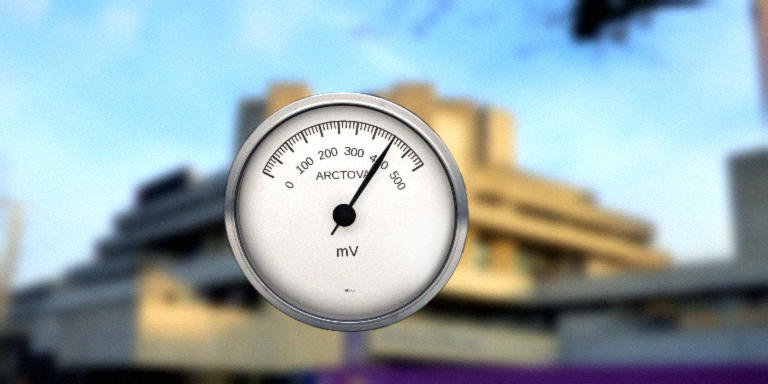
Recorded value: **400** mV
